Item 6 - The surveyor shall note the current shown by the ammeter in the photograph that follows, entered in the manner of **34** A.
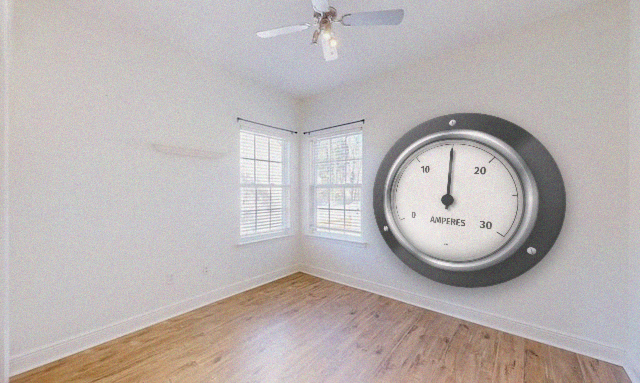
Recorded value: **15** A
